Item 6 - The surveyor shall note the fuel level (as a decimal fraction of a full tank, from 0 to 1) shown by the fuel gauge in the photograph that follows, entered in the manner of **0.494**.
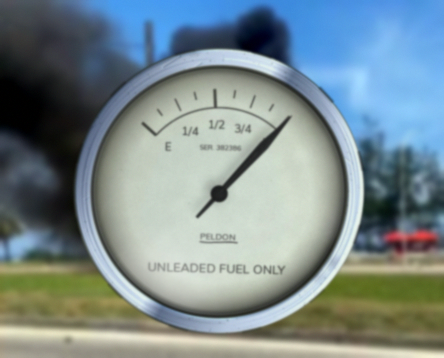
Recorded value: **1**
